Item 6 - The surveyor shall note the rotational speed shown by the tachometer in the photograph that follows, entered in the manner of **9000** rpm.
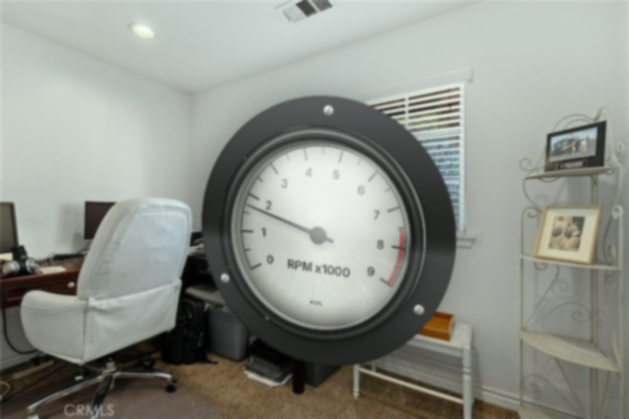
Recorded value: **1750** rpm
